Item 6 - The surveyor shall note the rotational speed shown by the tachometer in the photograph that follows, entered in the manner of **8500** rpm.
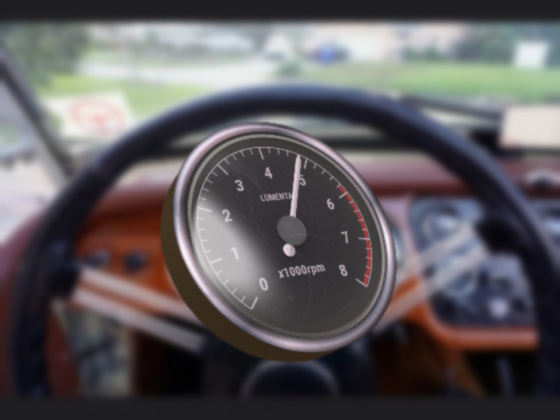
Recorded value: **4800** rpm
